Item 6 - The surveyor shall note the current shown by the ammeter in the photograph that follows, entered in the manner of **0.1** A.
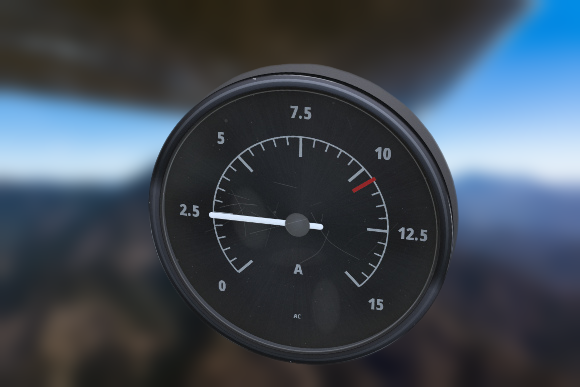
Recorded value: **2.5** A
